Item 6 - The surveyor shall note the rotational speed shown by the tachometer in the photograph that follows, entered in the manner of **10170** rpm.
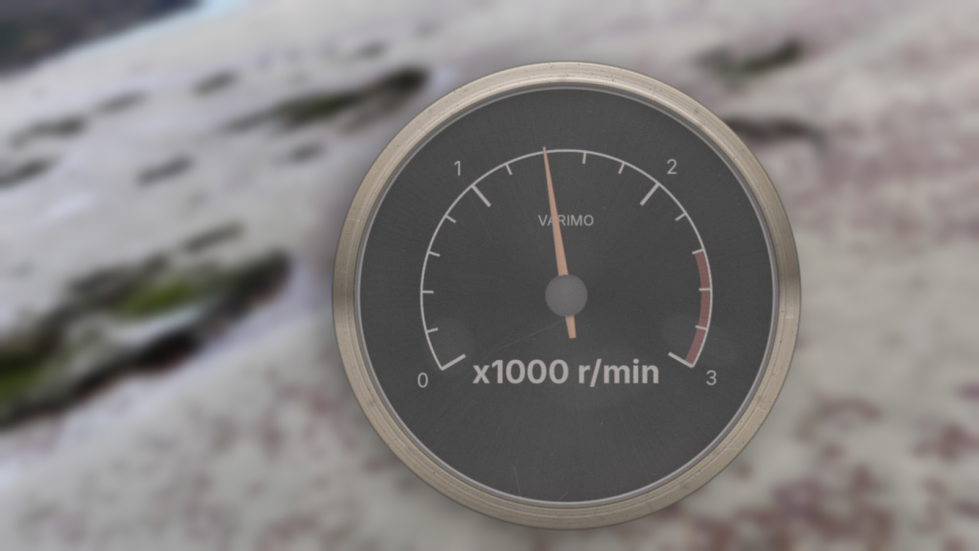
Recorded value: **1400** rpm
